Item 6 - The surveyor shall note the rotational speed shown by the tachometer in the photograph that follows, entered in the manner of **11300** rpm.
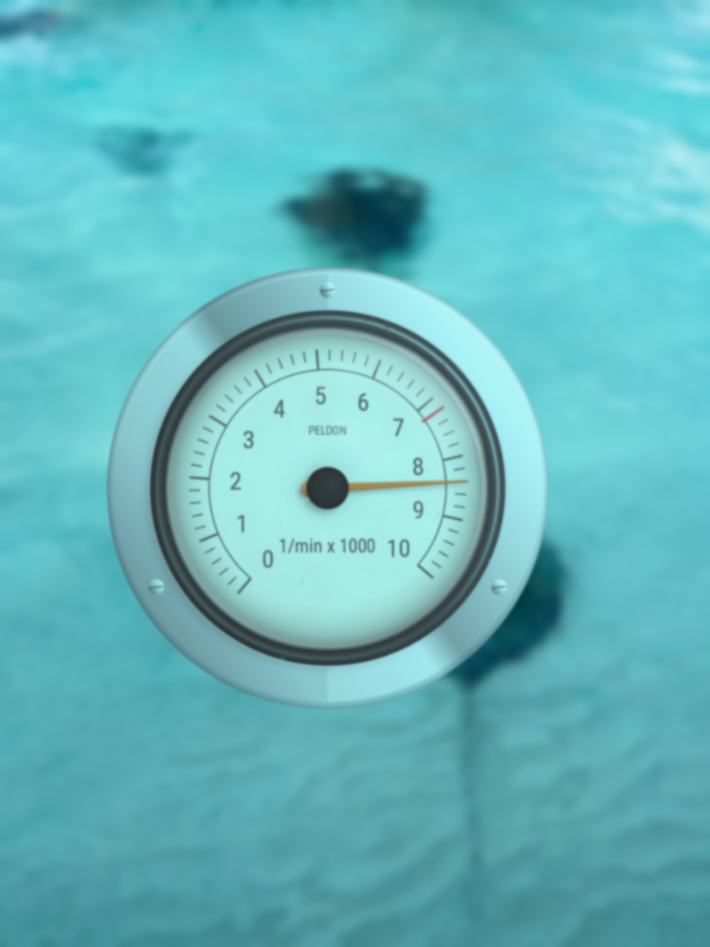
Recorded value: **8400** rpm
